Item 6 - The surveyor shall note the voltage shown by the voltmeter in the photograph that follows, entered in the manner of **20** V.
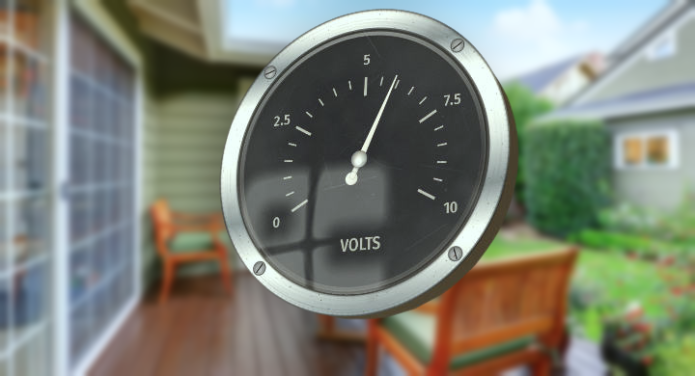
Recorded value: **6** V
